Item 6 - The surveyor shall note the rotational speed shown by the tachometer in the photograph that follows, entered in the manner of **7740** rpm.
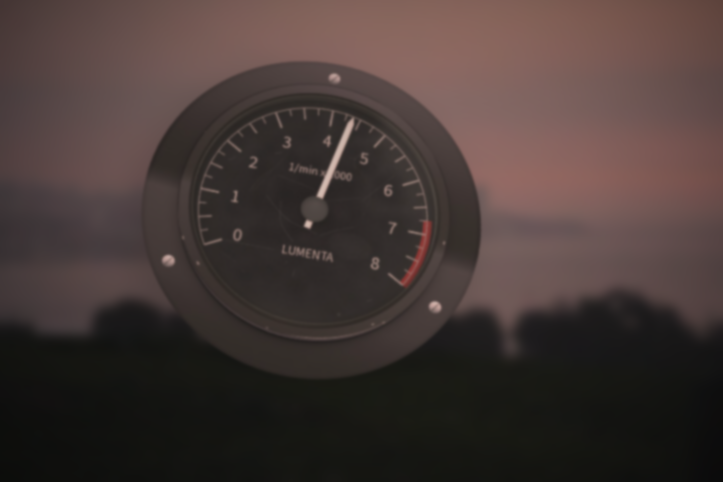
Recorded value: **4375** rpm
